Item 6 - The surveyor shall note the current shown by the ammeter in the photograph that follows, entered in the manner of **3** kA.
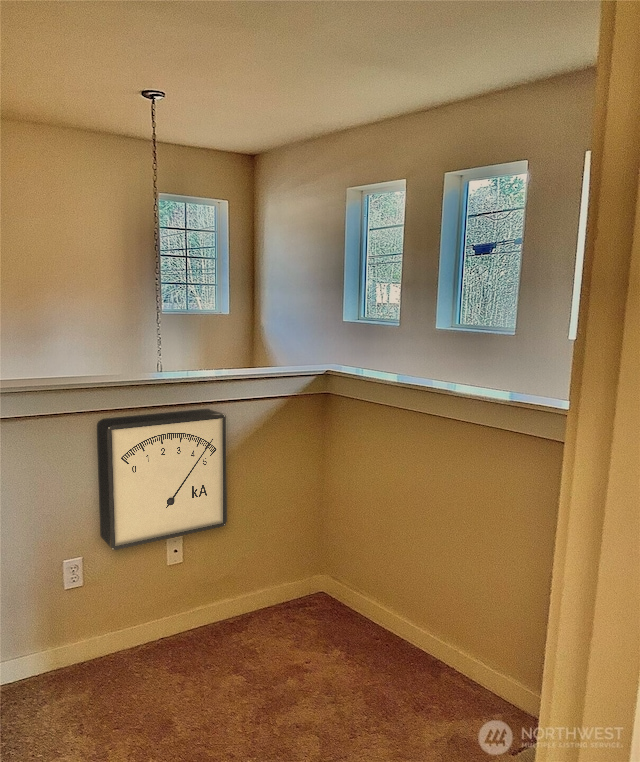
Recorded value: **4.5** kA
